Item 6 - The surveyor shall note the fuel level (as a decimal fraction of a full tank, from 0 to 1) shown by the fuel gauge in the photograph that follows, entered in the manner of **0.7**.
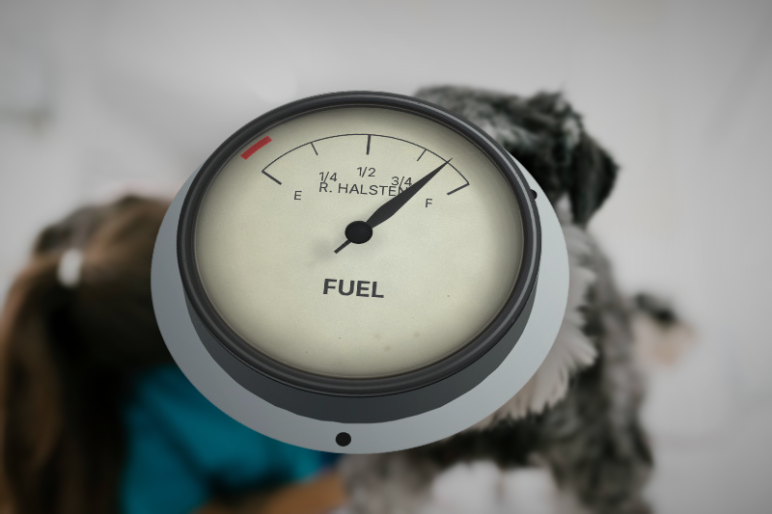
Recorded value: **0.875**
